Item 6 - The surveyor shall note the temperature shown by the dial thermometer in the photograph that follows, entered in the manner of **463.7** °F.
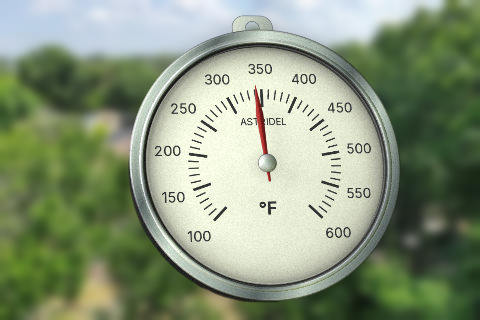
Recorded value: **340** °F
